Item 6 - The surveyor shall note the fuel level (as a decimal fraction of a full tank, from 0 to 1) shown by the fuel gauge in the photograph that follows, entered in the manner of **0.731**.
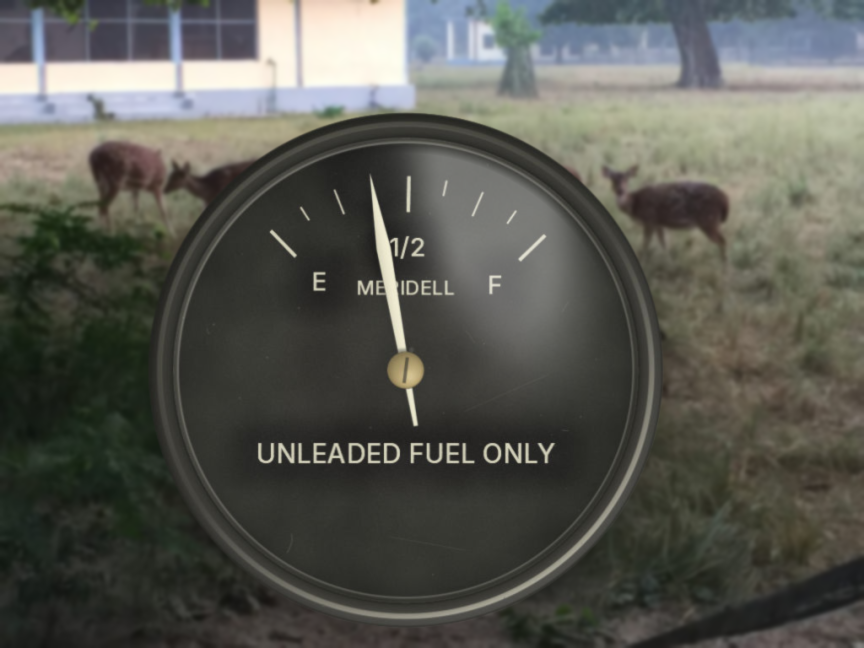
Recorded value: **0.375**
